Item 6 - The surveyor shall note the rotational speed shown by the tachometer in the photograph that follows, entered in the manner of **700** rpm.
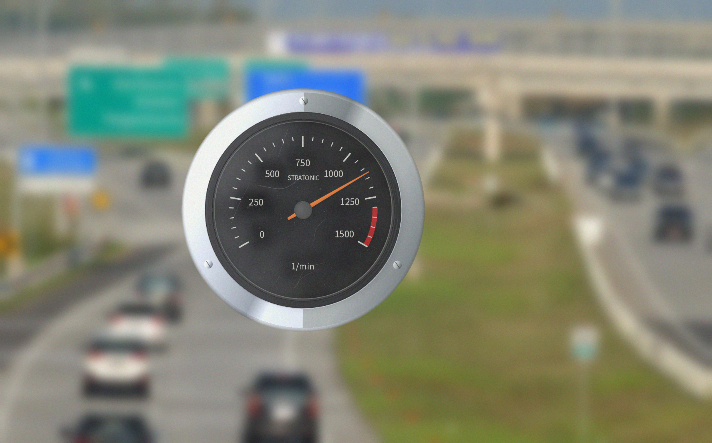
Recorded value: **1125** rpm
